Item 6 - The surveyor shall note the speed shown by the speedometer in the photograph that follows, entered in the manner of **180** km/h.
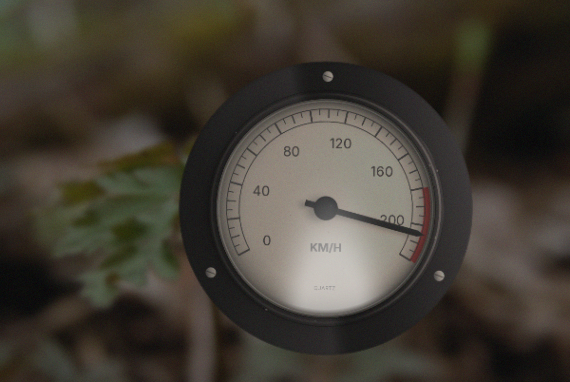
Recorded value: **205** km/h
